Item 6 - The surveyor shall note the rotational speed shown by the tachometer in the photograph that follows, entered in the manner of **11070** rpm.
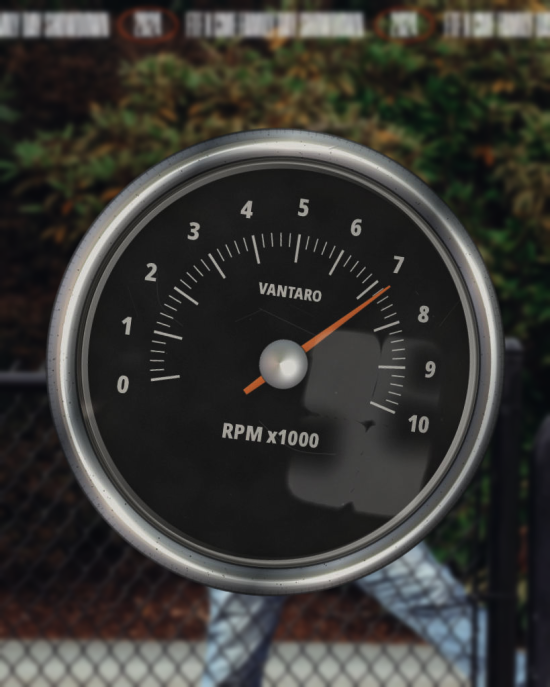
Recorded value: **7200** rpm
